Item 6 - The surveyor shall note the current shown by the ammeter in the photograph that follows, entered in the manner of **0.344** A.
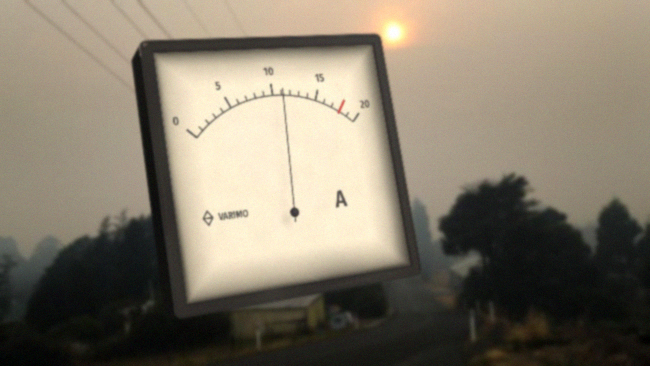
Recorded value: **11** A
